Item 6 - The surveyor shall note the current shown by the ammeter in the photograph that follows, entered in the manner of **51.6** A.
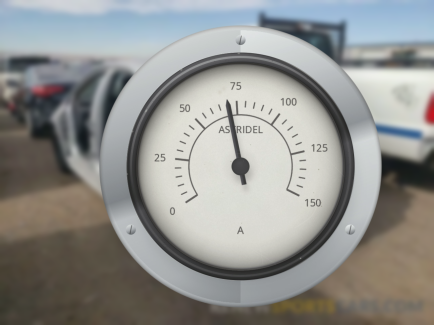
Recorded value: **70** A
